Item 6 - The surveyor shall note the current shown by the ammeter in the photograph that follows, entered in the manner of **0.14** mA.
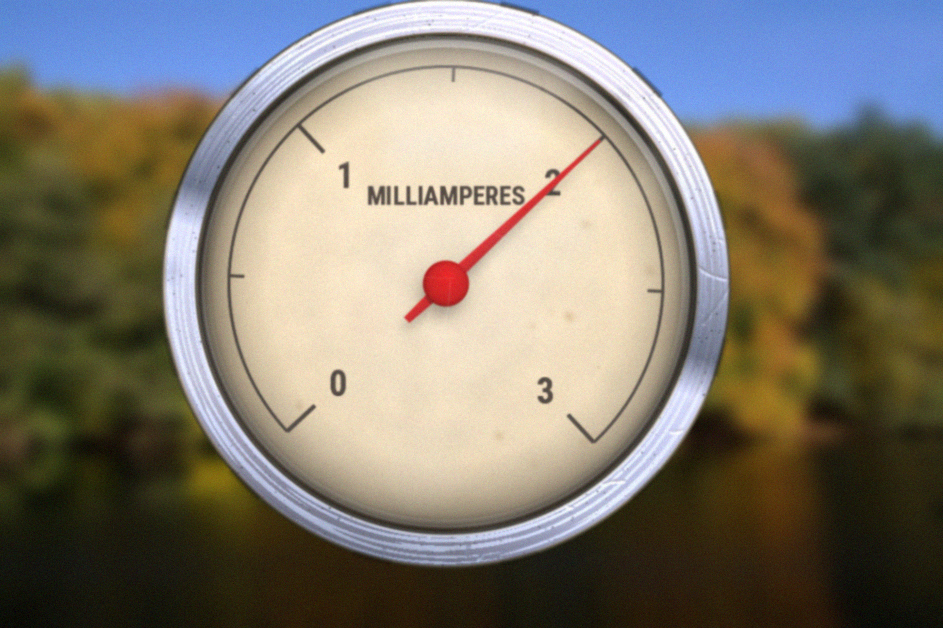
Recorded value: **2** mA
